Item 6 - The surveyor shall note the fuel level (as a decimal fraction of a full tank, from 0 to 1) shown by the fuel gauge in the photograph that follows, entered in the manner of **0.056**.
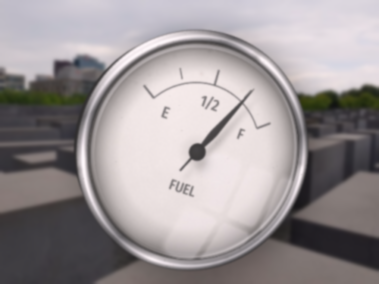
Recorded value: **0.75**
